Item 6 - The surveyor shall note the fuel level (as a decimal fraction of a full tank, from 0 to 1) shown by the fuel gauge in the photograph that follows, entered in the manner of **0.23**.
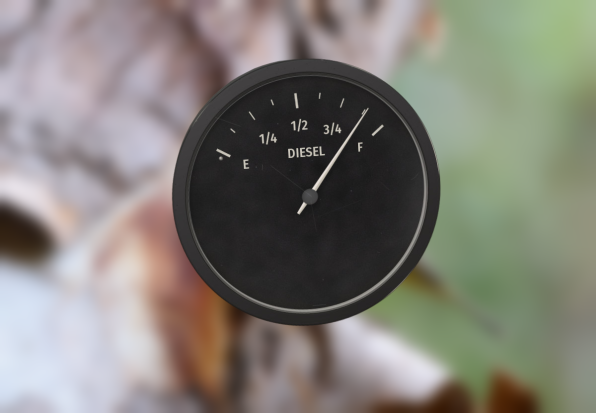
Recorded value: **0.875**
